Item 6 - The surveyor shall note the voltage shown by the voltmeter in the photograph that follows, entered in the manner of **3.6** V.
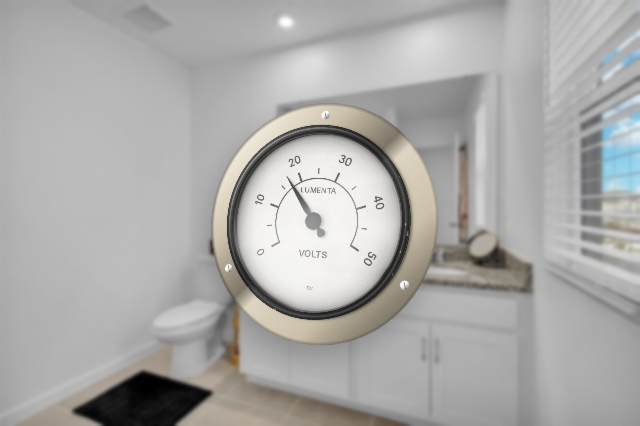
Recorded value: **17.5** V
